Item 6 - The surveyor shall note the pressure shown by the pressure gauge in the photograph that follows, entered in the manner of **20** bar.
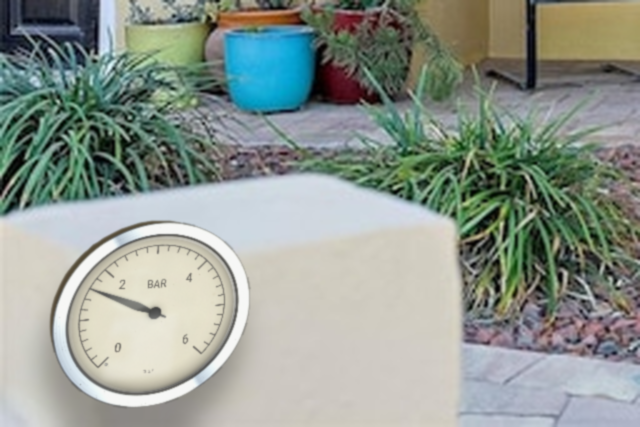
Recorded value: **1.6** bar
